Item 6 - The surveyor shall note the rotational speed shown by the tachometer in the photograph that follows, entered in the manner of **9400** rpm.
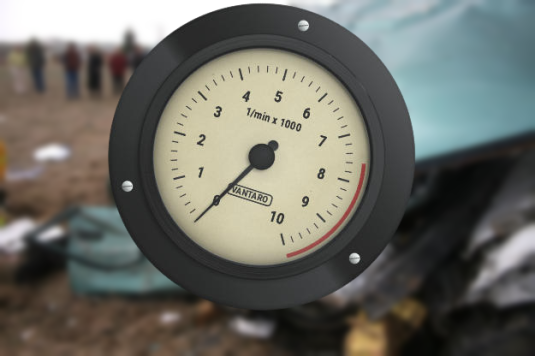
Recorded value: **0** rpm
